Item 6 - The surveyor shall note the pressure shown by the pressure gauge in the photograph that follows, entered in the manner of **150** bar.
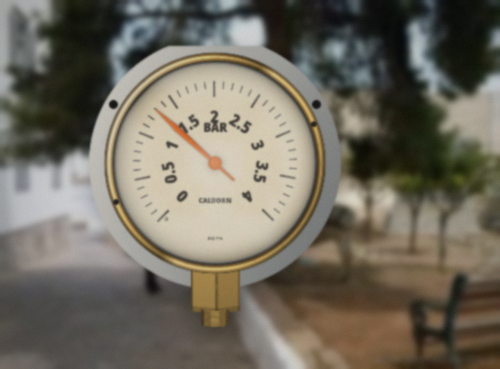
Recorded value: **1.3** bar
